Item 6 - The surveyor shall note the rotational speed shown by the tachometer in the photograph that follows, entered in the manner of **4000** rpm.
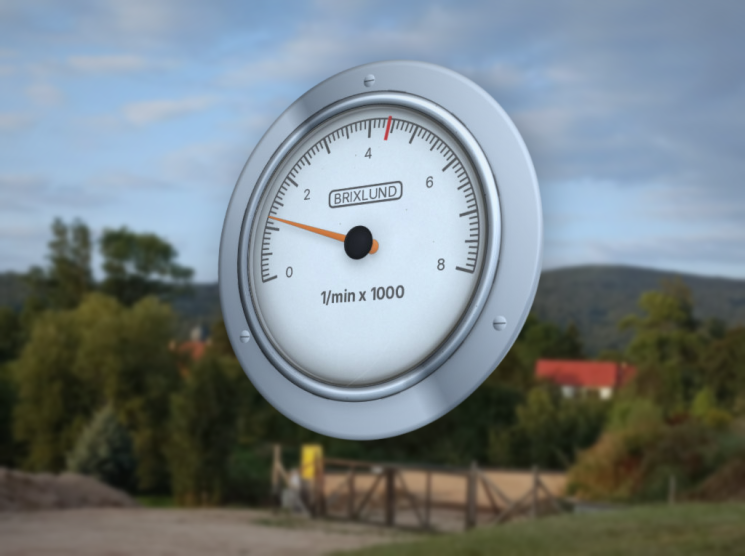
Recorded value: **1200** rpm
